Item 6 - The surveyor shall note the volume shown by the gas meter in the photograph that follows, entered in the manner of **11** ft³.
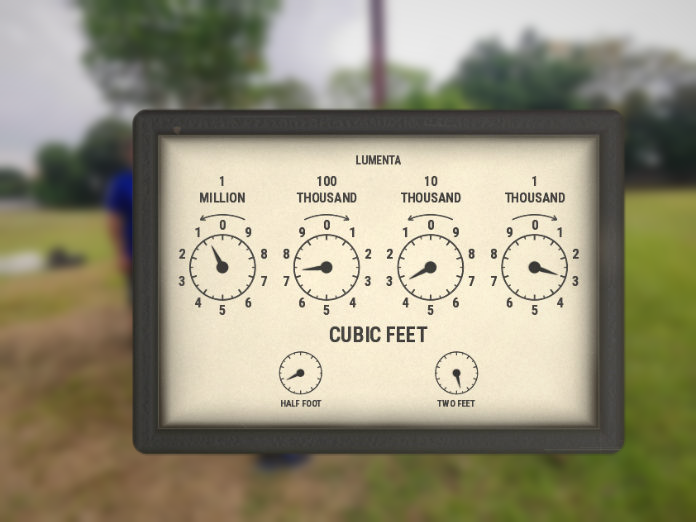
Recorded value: **73300** ft³
